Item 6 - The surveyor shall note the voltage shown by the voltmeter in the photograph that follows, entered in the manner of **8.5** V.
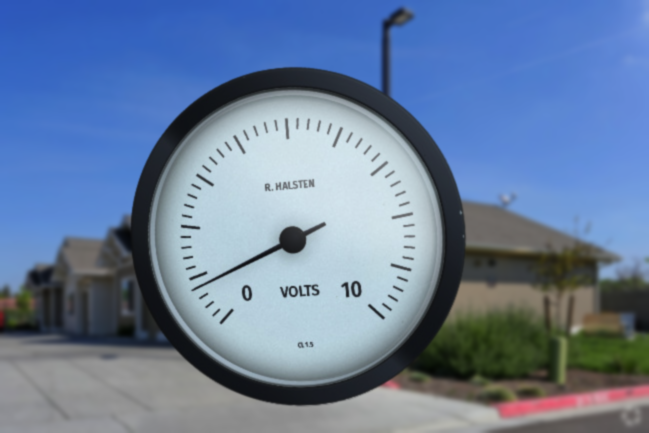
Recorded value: **0.8** V
